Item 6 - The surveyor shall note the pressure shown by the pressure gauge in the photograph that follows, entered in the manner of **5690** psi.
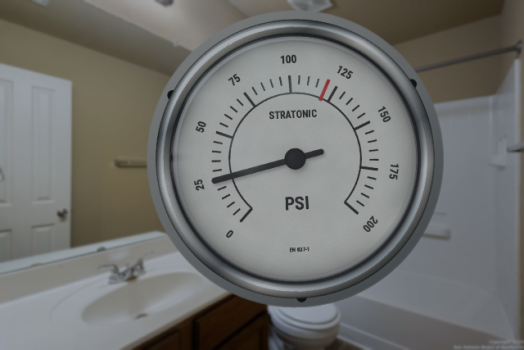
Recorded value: **25** psi
